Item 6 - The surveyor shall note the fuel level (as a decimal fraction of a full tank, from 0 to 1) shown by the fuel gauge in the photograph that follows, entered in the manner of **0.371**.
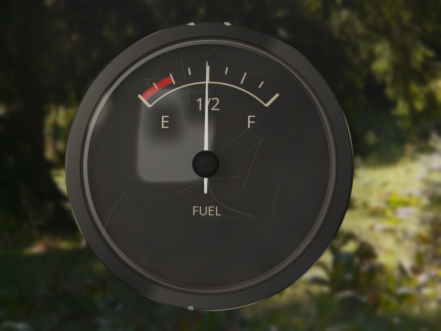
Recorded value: **0.5**
